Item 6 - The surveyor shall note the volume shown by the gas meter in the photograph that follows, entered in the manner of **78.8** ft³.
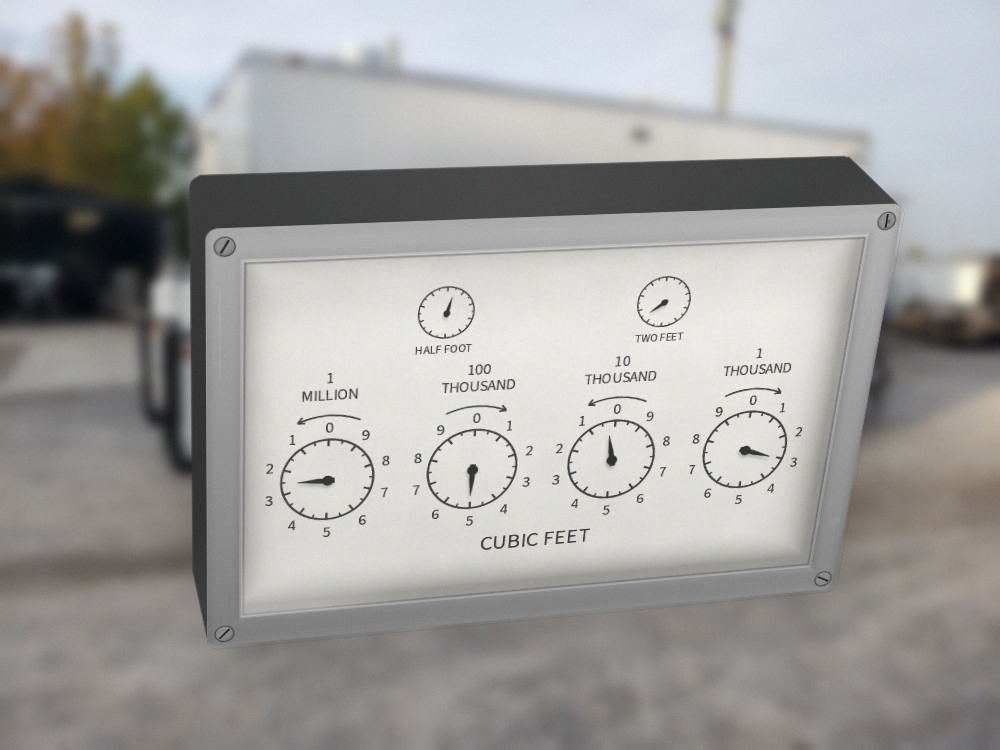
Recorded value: **250300** ft³
